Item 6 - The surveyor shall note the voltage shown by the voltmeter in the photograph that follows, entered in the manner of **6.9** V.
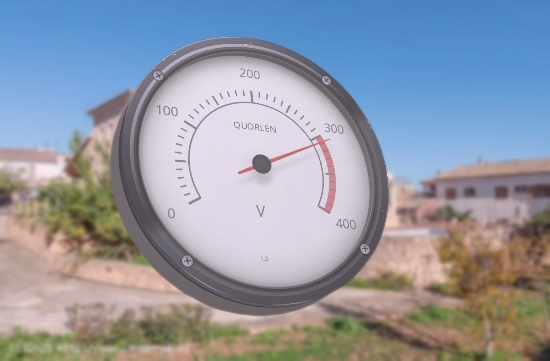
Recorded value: **310** V
